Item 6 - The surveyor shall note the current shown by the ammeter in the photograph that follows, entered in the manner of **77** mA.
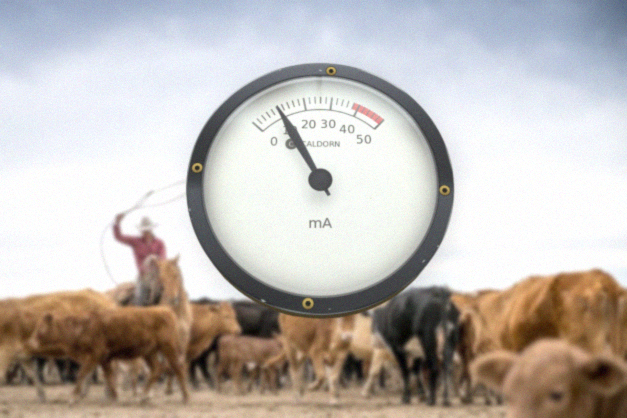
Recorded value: **10** mA
